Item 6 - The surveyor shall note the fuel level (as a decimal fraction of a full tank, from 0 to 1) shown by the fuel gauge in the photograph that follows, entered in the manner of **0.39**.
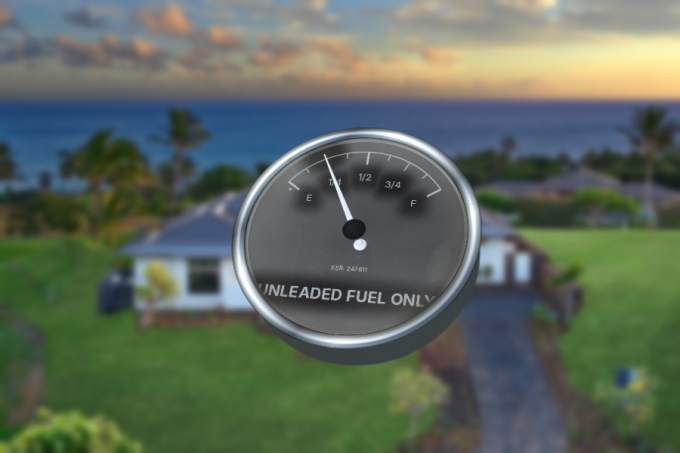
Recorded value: **0.25**
